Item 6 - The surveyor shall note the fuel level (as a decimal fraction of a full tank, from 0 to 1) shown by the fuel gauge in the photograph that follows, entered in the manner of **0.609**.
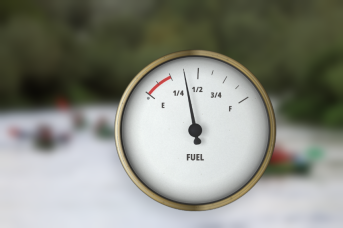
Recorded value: **0.375**
